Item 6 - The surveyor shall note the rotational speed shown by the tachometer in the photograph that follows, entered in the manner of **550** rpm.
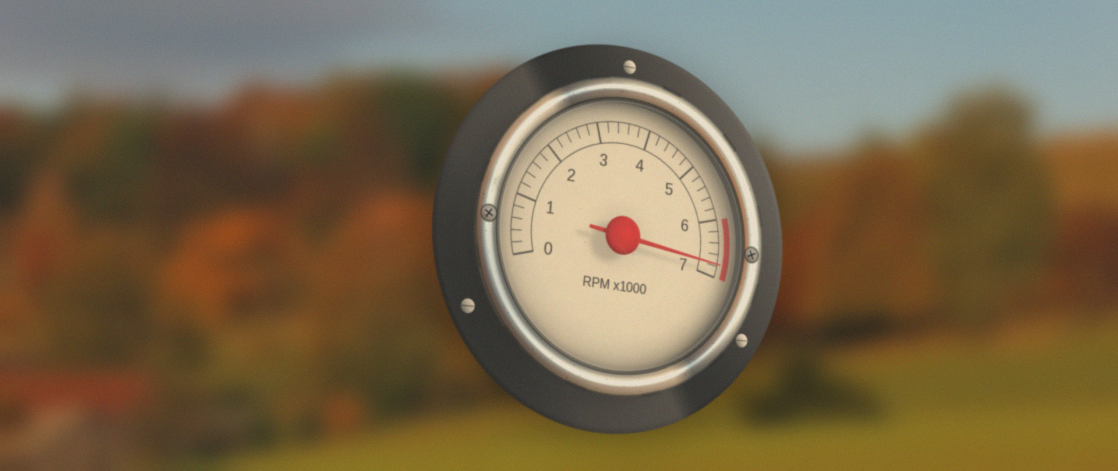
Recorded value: **6800** rpm
